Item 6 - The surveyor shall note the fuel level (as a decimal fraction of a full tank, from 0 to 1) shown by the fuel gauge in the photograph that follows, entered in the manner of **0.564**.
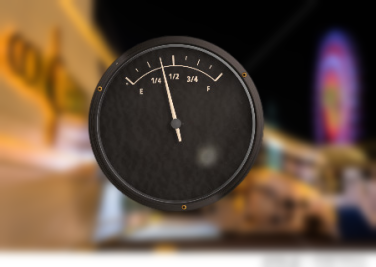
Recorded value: **0.375**
